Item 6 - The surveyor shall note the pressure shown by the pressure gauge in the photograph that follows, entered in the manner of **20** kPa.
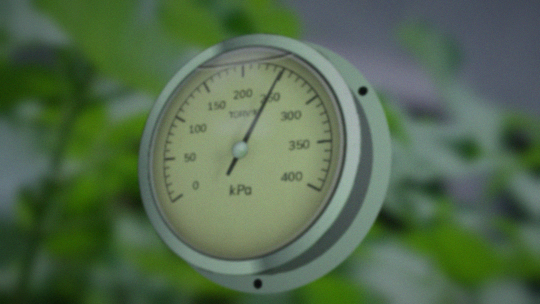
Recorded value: **250** kPa
